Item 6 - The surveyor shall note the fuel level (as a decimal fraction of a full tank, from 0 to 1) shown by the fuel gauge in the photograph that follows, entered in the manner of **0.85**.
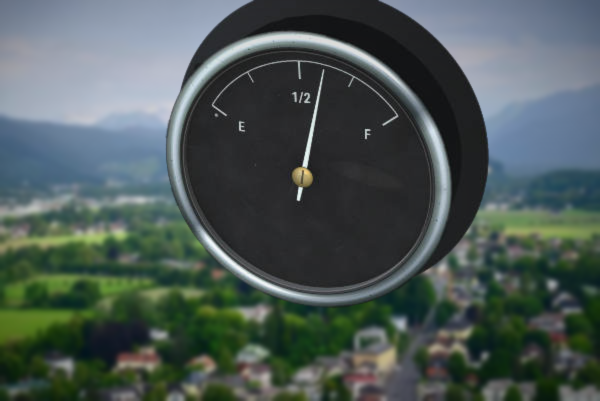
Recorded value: **0.625**
